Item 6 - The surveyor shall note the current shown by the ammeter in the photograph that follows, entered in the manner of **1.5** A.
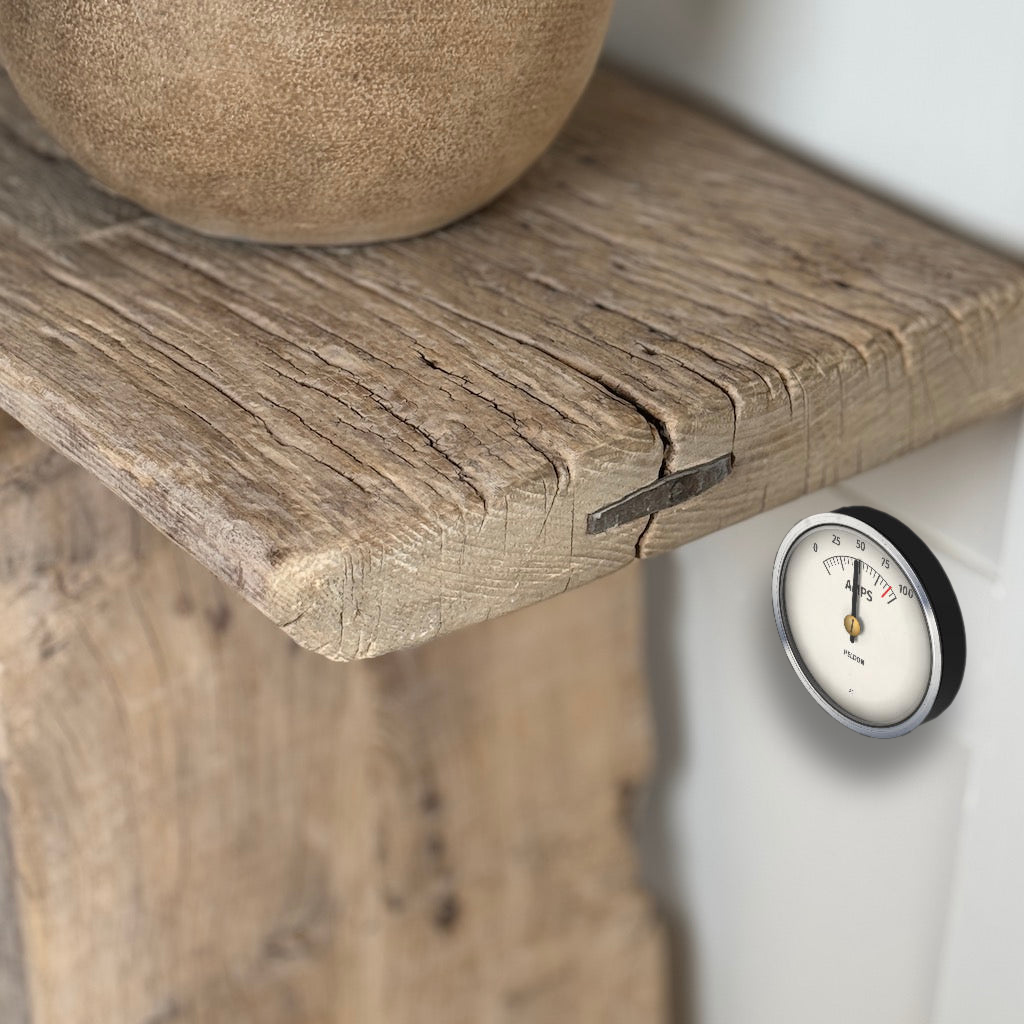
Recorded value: **50** A
